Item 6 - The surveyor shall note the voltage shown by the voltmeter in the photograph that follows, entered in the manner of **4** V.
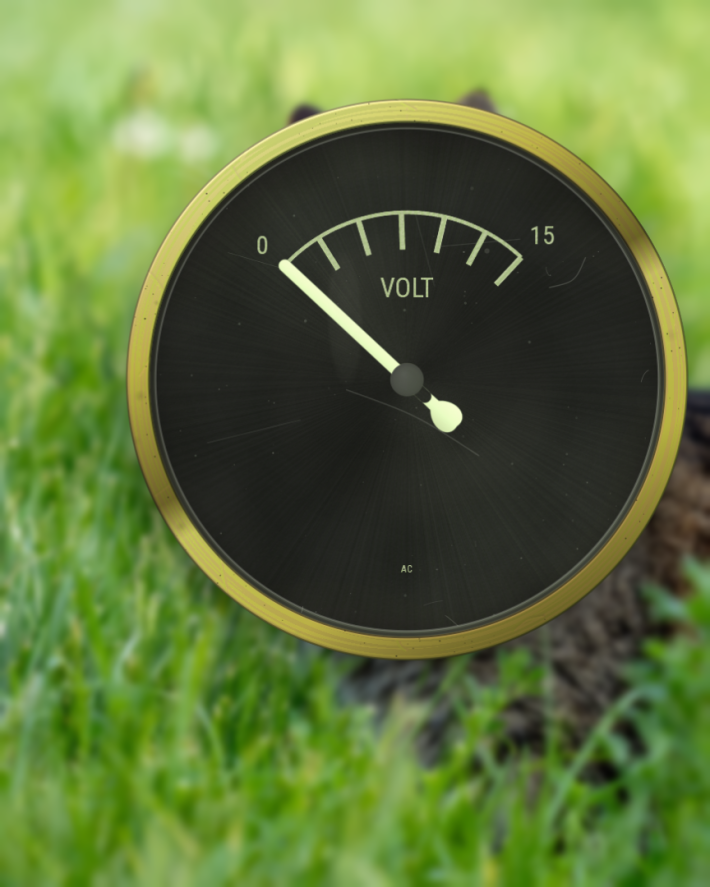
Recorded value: **0** V
